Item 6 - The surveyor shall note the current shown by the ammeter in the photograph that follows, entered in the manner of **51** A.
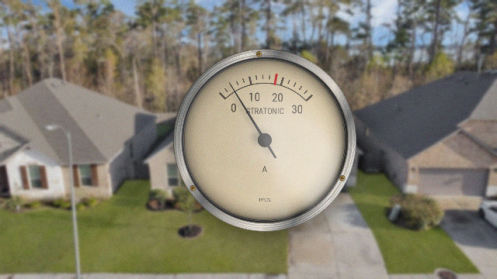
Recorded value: **4** A
